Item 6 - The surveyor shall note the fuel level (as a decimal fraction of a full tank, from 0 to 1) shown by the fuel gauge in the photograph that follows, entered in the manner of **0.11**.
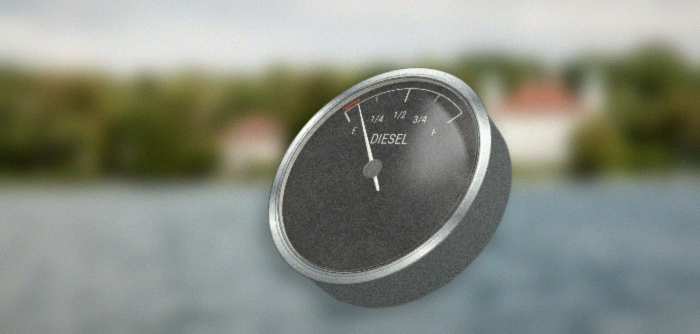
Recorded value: **0.125**
